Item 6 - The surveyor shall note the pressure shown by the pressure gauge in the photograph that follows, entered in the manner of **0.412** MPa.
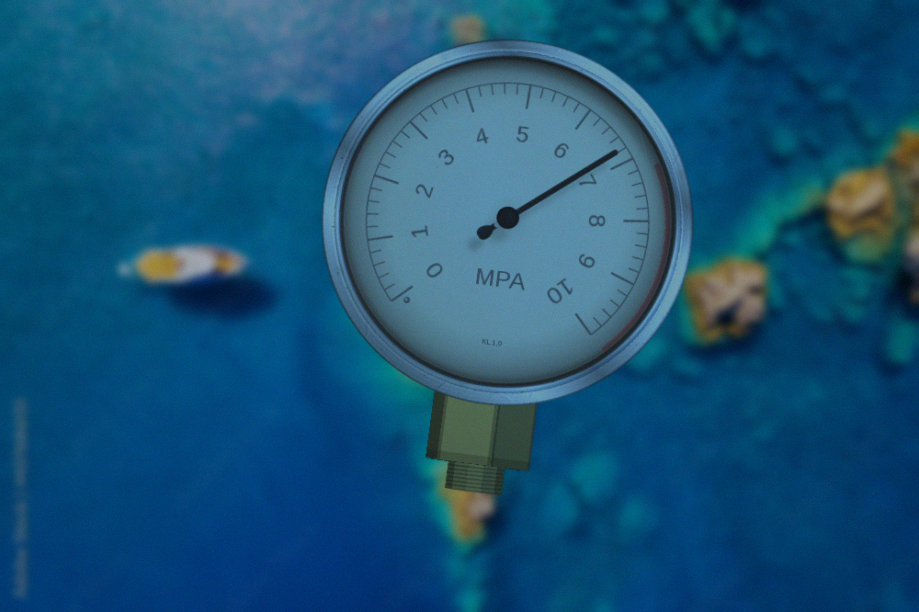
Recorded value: **6.8** MPa
